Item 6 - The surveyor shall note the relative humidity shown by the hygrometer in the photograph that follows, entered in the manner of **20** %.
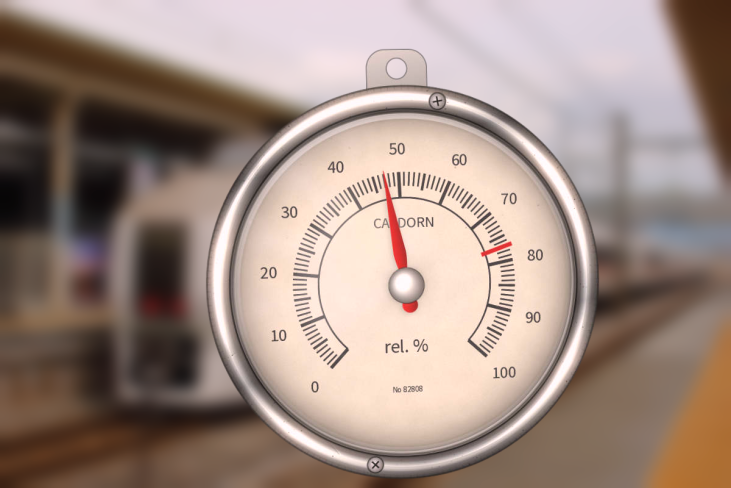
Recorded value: **47** %
